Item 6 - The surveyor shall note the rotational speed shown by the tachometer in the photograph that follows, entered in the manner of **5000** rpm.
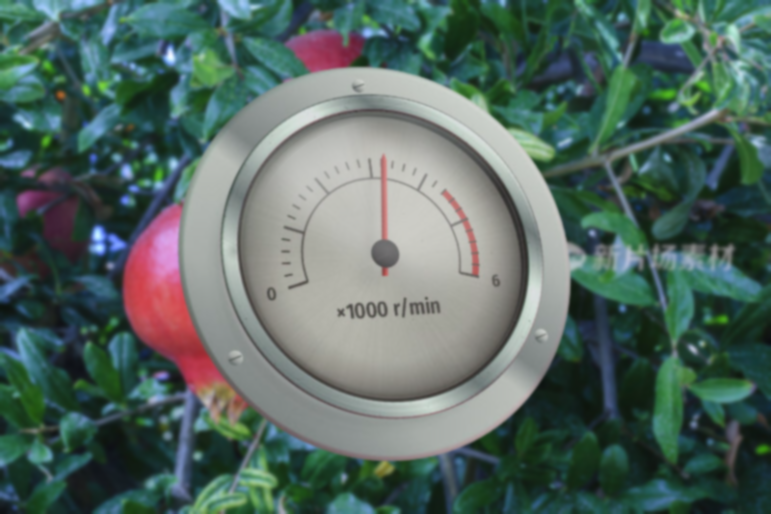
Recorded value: **3200** rpm
